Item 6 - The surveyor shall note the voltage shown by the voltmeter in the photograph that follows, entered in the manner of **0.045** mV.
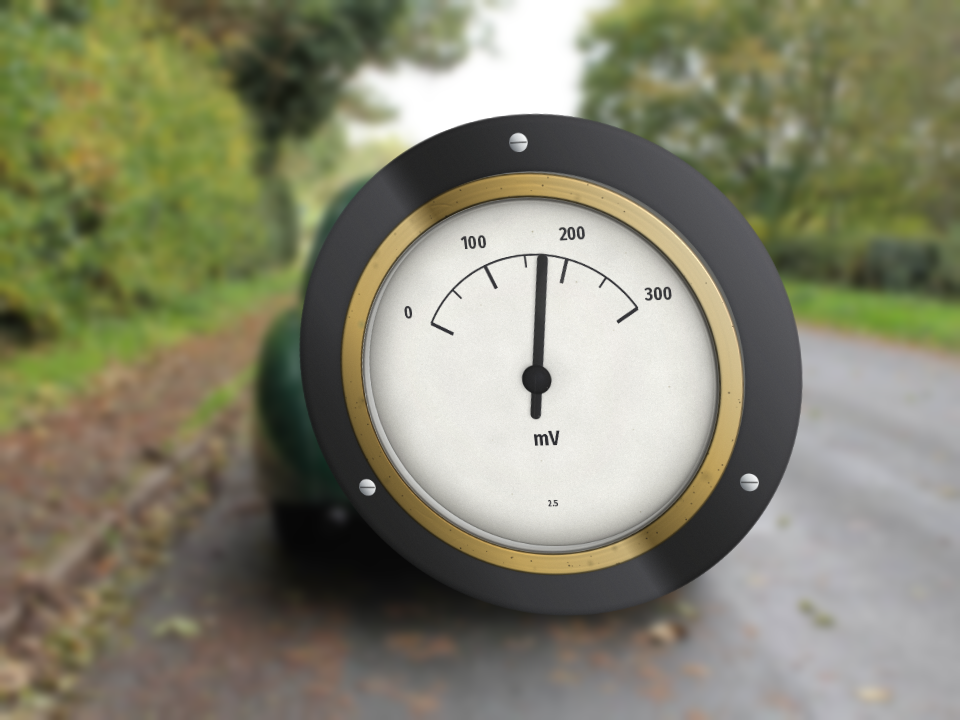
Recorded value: **175** mV
